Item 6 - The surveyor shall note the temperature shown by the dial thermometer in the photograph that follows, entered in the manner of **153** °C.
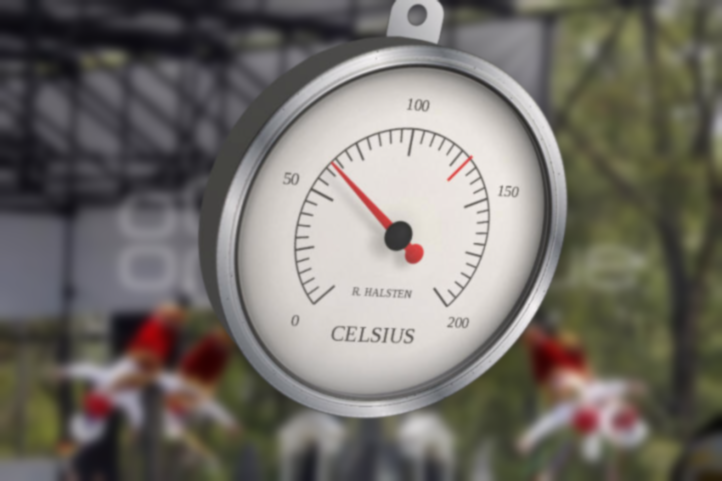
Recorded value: **62.5** °C
